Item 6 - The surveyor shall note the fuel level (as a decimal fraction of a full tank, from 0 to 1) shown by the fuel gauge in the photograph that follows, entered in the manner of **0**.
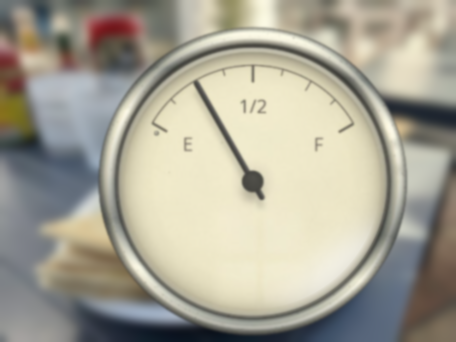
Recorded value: **0.25**
